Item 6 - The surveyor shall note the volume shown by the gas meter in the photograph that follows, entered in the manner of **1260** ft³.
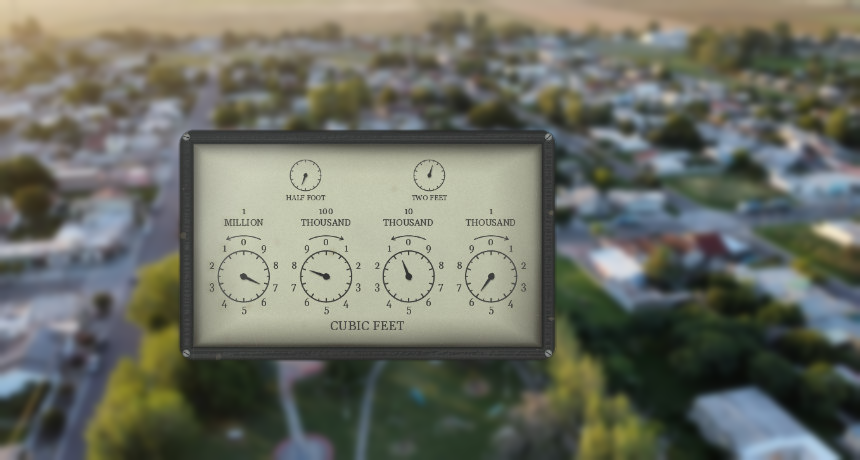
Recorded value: **680600** ft³
